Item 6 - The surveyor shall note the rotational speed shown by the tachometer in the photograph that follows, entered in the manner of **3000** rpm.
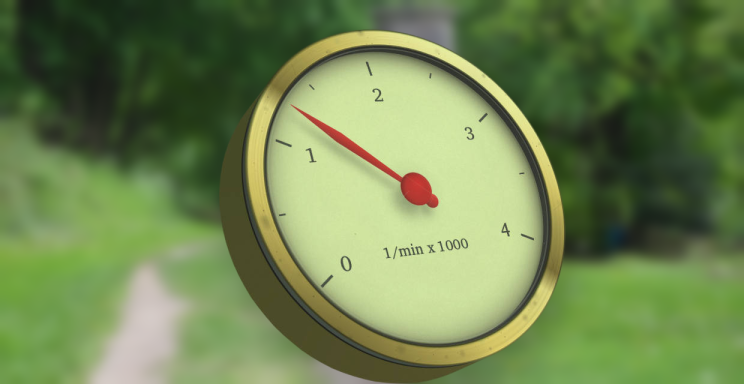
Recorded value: **1250** rpm
